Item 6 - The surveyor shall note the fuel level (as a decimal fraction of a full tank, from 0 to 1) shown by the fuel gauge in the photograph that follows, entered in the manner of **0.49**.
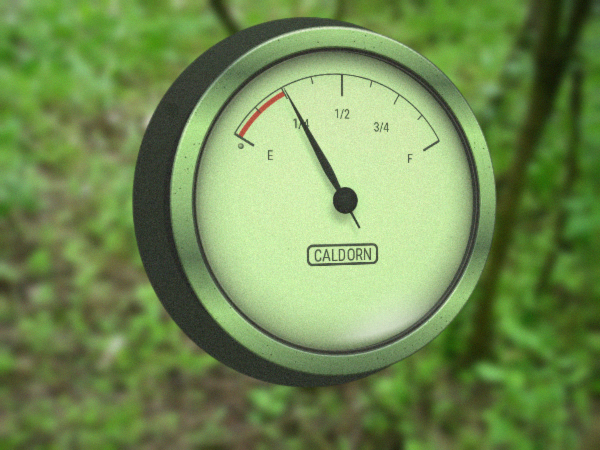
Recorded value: **0.25**
